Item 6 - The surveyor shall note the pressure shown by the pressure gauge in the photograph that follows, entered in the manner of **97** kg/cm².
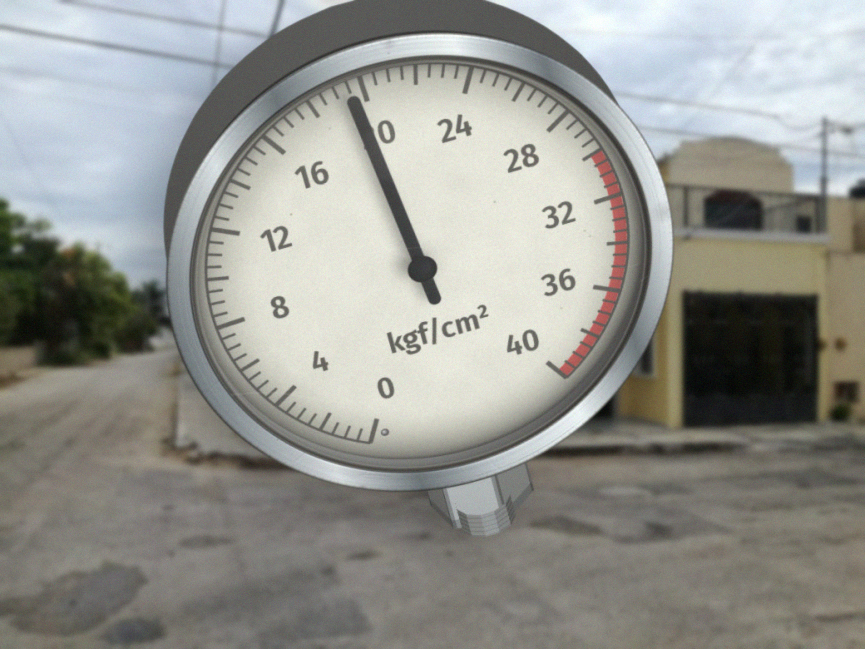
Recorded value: **19.5** kg/cm²
